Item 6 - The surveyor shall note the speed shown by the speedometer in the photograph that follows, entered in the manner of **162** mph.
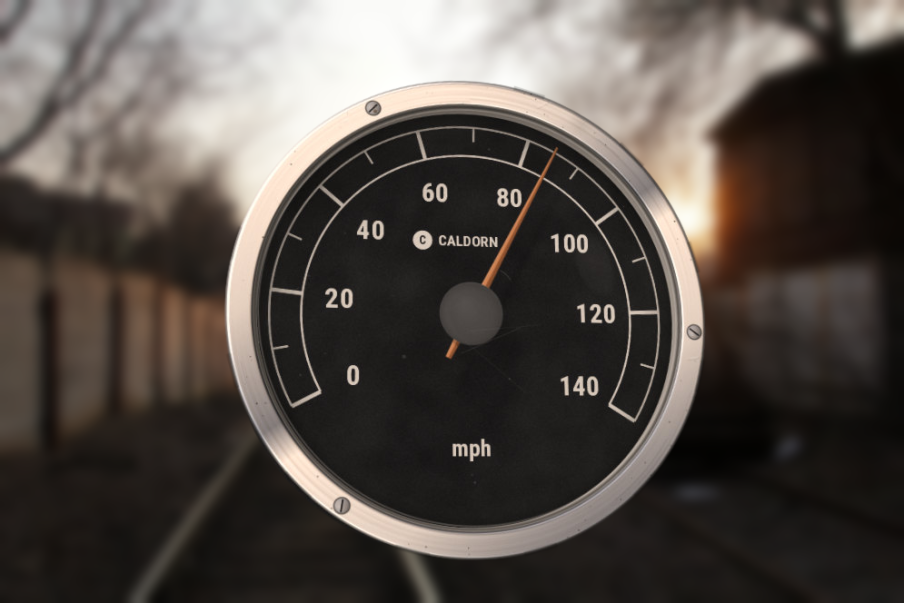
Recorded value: **85** mph
